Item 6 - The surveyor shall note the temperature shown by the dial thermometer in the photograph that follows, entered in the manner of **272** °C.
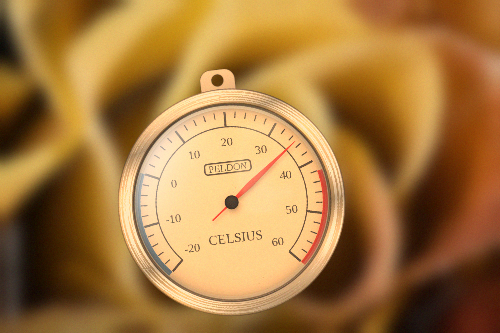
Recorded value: **35** °C
